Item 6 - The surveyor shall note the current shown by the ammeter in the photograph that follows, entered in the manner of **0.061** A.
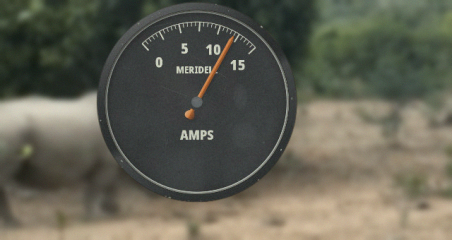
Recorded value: **12** A
